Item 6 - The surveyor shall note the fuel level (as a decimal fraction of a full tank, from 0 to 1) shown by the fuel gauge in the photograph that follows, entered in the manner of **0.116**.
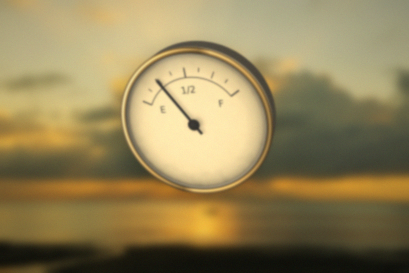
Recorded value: **0.25**
